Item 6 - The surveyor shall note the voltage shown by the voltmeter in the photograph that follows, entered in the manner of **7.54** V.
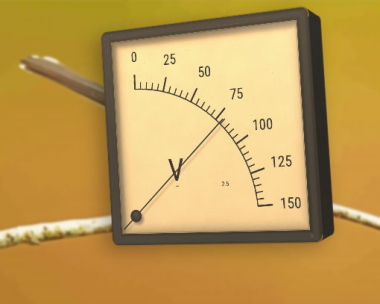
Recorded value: **80** V
